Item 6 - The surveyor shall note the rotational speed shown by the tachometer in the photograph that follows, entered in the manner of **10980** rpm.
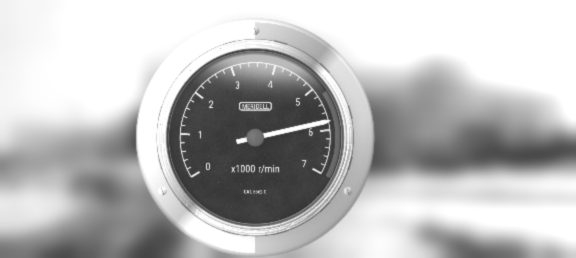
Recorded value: **5800** rpm
